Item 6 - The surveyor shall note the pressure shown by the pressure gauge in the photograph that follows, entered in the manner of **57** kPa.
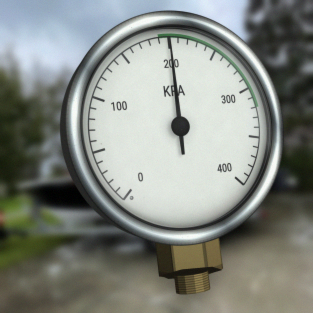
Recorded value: **200** kPa
